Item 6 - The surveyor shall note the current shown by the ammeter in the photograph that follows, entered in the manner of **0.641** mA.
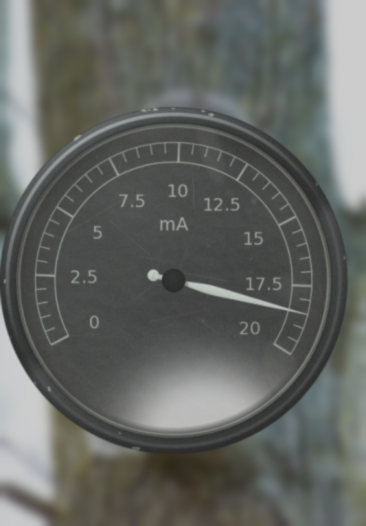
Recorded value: **18.5** mA
